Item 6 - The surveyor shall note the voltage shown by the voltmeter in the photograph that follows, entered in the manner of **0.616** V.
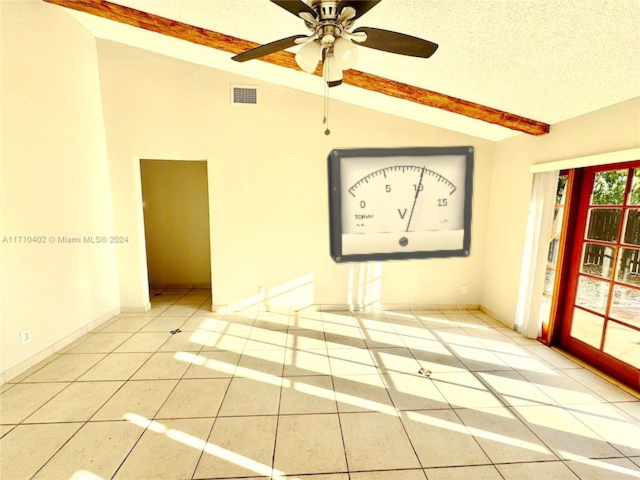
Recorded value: **10** V
